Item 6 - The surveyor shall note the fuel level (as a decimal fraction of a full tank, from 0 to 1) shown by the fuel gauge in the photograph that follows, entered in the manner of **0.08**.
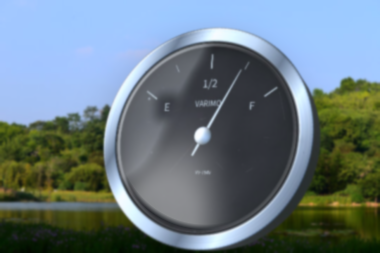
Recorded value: **0.75**
